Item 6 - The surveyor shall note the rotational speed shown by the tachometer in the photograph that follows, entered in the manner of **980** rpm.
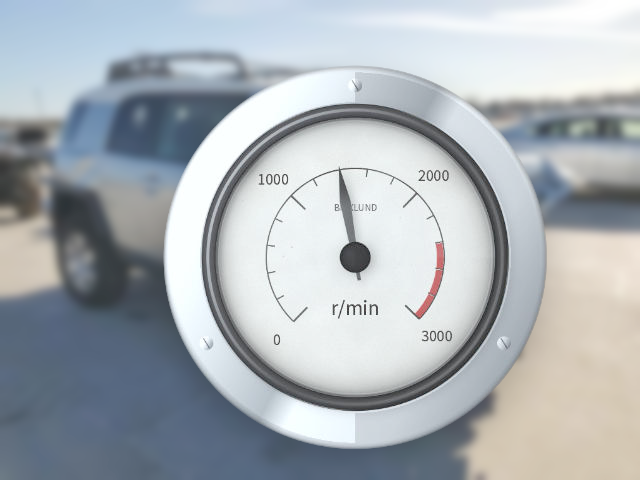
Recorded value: **1400** rpm
